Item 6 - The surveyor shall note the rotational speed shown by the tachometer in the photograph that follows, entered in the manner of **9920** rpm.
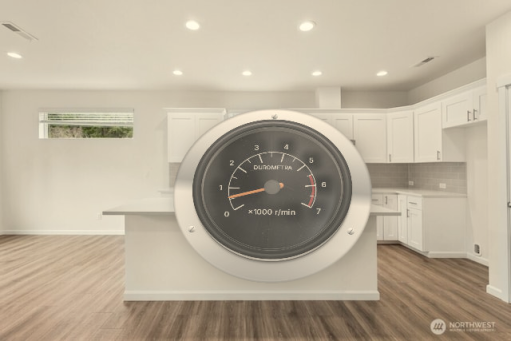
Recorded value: **500** rpm
